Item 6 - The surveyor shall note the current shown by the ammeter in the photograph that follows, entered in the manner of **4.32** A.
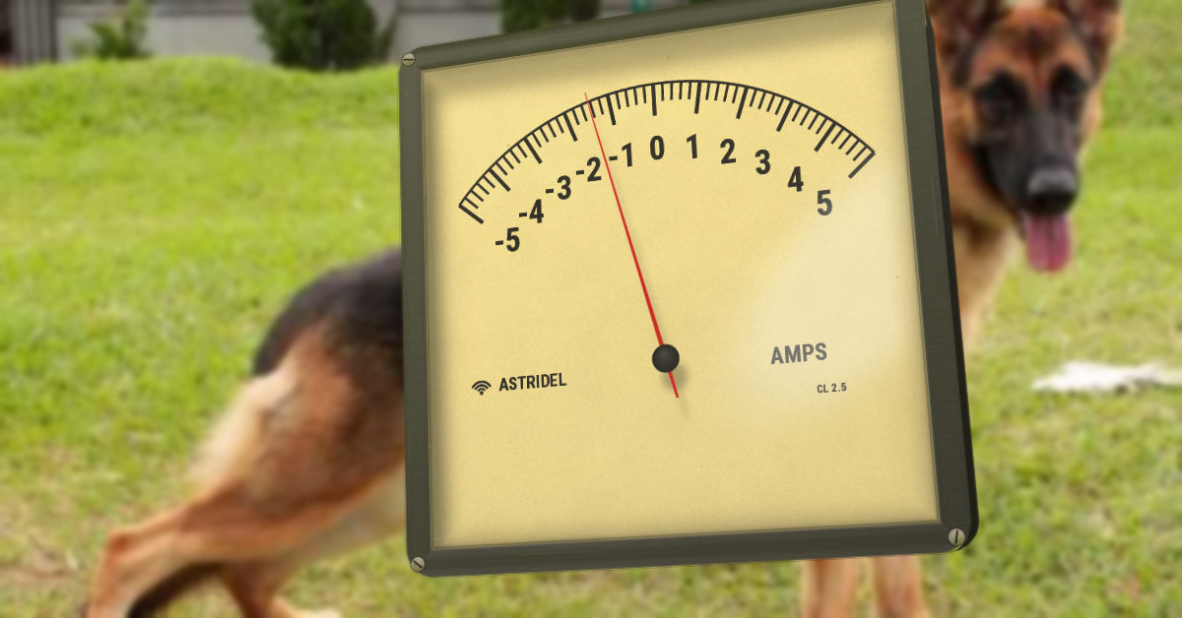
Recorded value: **-1.4** A
